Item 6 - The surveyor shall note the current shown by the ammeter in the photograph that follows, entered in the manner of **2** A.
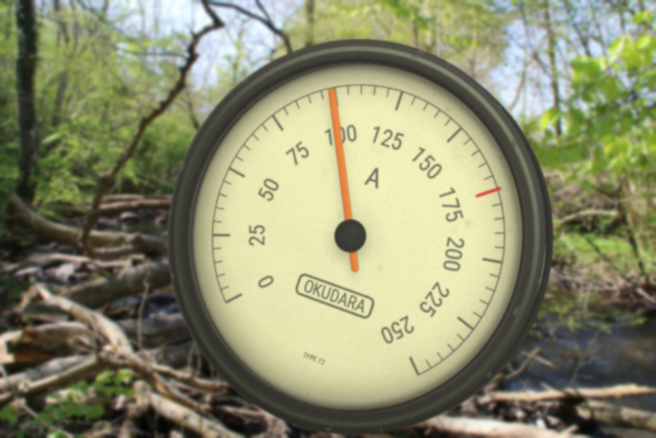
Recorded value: **100** A
